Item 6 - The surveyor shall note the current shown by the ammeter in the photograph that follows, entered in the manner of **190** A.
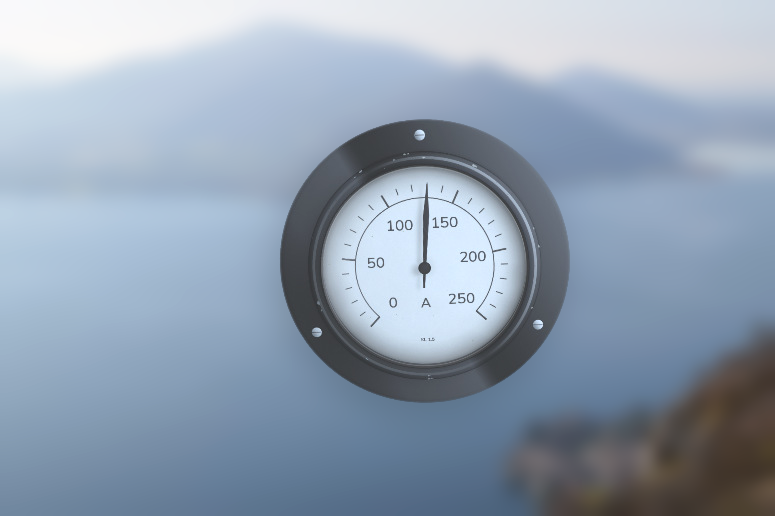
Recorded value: **130** A
